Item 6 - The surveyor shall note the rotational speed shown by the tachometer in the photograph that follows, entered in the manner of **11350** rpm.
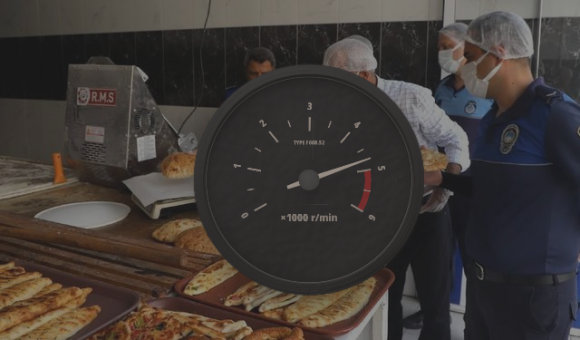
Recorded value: **4750** rpm
